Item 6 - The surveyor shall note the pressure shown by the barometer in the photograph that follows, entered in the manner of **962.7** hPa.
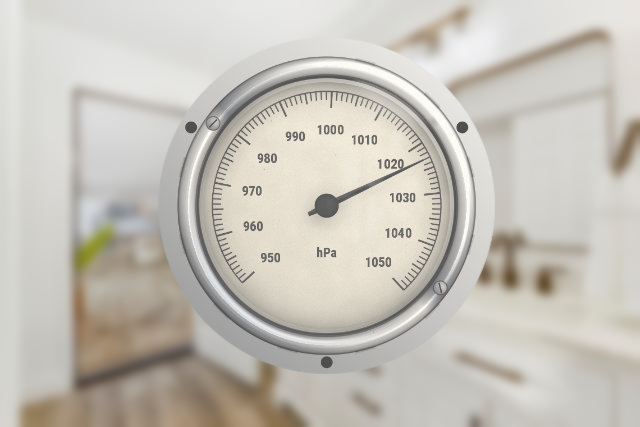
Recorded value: **1023** hPa
